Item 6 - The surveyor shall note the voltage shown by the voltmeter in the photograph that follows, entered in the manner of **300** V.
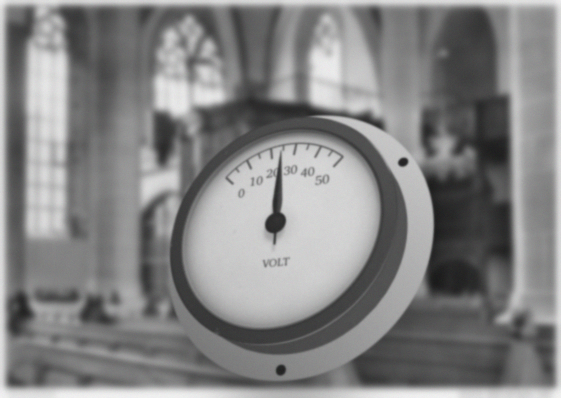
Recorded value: **25** V
